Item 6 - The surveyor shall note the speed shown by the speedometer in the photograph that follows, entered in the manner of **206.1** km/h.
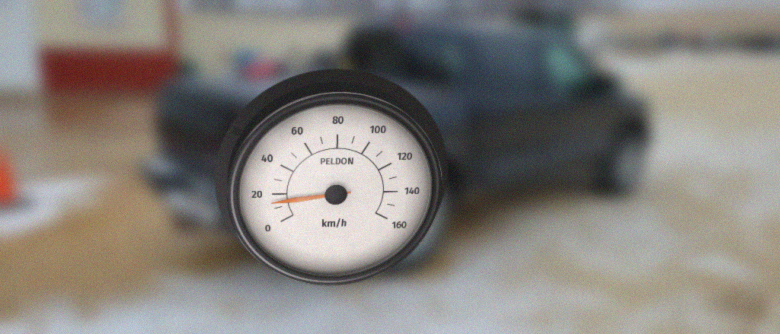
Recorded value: **15** km/h
